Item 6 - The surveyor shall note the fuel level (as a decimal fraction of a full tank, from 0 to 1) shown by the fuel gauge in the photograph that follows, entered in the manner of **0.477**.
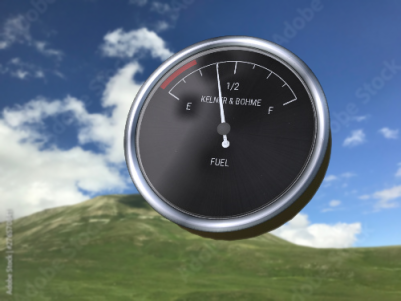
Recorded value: **0.375**
